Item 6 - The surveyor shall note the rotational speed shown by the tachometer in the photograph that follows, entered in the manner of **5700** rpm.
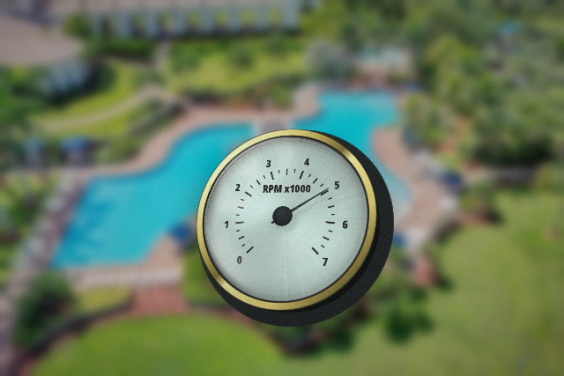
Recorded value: **5000** rpm
